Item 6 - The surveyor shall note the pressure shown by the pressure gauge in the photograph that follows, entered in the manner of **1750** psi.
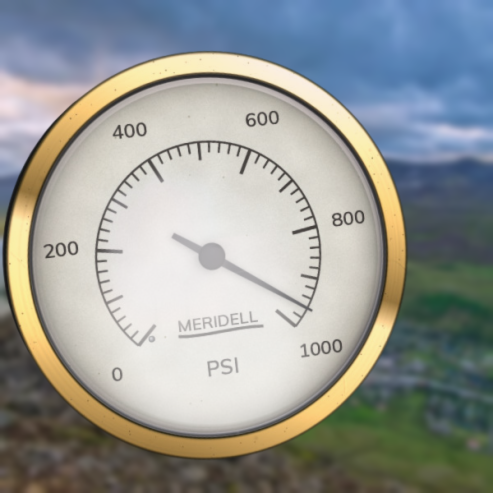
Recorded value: **960** psi
